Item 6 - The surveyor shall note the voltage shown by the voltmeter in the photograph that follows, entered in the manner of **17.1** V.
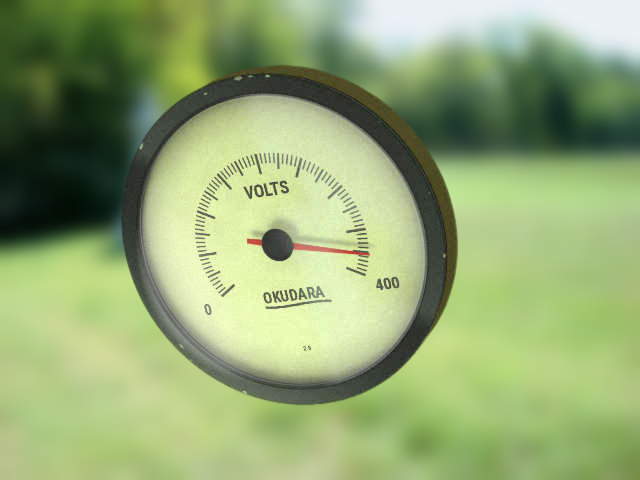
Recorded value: **375** V
